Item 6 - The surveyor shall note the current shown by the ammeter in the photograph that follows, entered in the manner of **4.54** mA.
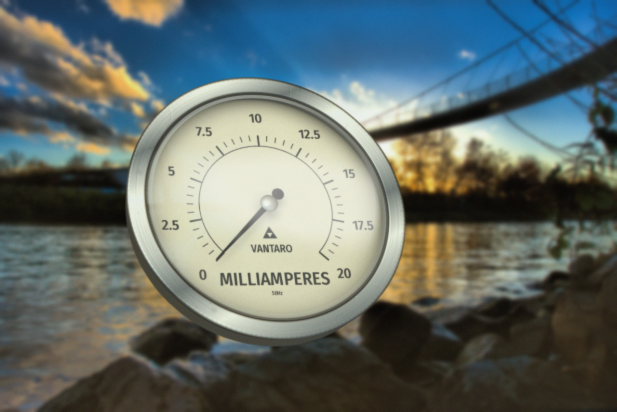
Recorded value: **0** mA
